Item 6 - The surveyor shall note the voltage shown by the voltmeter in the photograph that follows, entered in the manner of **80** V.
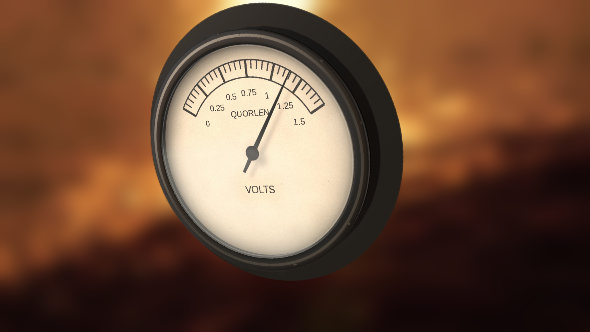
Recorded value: **1.15** V
